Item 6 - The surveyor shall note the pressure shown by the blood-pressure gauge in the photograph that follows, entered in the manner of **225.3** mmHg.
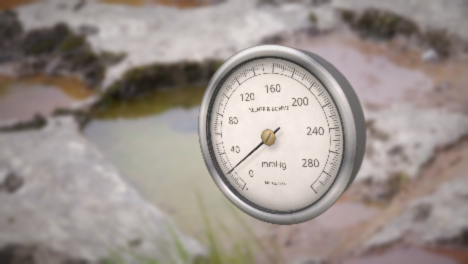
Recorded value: **20** mmHg
